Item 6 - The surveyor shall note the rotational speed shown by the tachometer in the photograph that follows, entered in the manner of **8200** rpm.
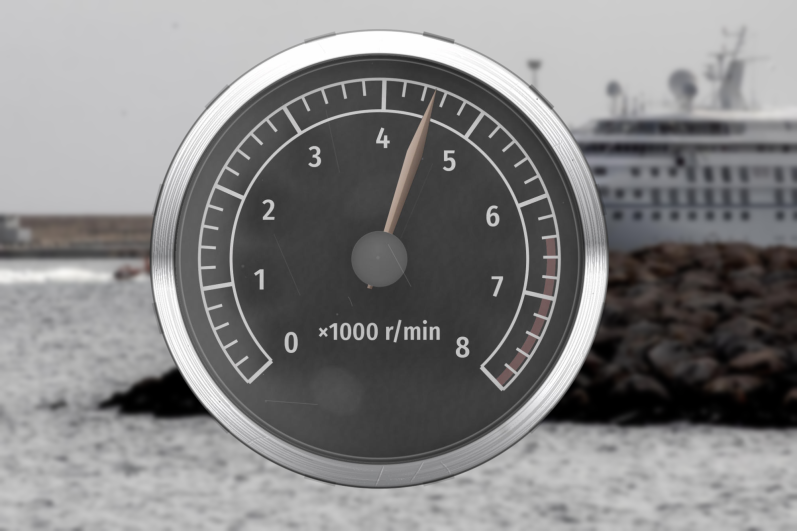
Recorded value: **4500** rpm
